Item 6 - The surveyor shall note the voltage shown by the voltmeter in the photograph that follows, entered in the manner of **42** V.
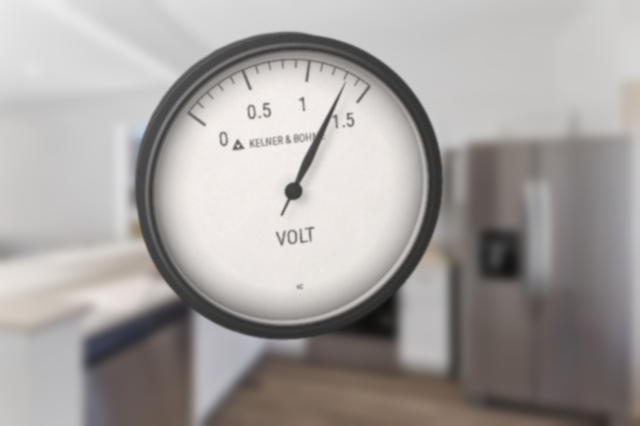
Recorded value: **1.3** V
